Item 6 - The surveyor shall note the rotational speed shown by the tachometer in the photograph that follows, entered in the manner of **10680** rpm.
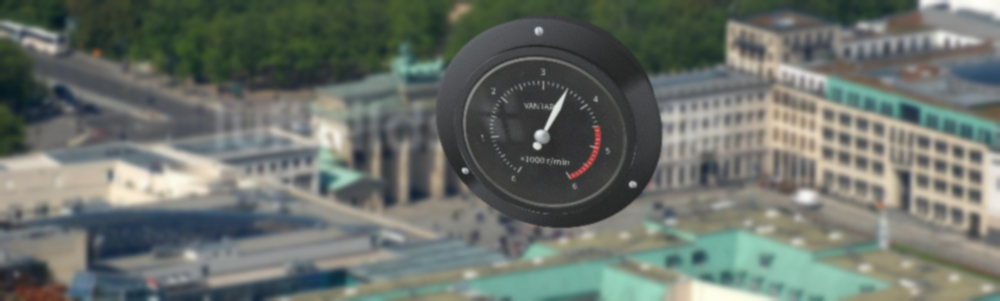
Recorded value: **3500** rpm
